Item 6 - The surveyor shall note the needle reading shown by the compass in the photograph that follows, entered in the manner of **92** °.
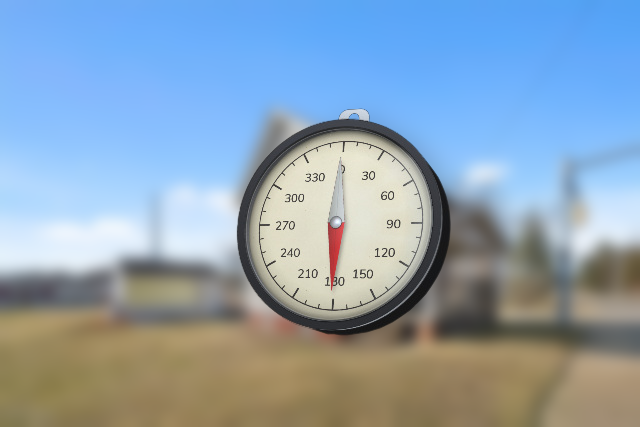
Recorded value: **180** °
